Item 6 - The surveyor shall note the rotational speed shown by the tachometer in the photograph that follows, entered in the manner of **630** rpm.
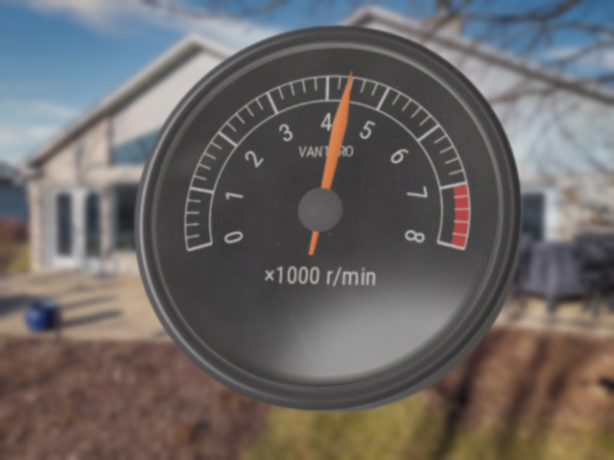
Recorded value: **4400** rpm
